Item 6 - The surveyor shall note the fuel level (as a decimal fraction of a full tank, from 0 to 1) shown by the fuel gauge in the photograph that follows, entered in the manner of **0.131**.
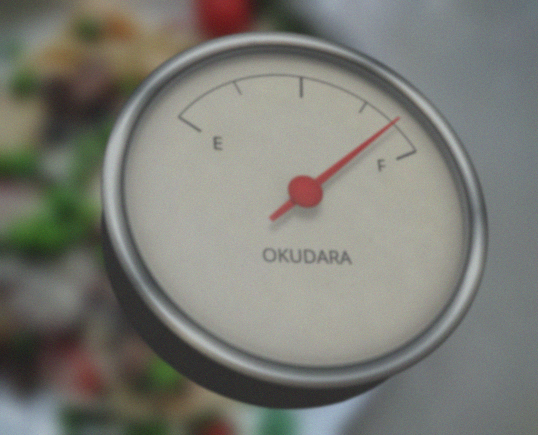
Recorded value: **0.875**
